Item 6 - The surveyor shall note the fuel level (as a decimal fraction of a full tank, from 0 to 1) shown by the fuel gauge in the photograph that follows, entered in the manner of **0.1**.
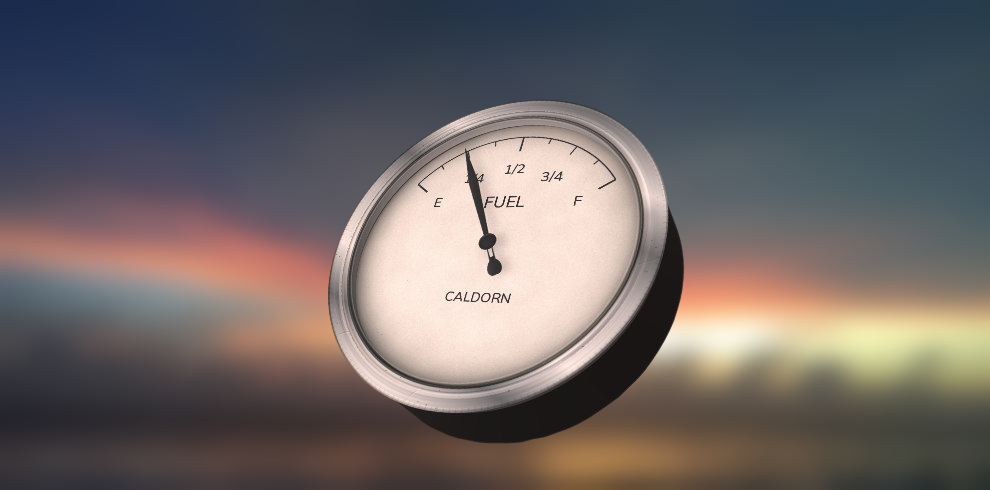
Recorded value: **0.25**
